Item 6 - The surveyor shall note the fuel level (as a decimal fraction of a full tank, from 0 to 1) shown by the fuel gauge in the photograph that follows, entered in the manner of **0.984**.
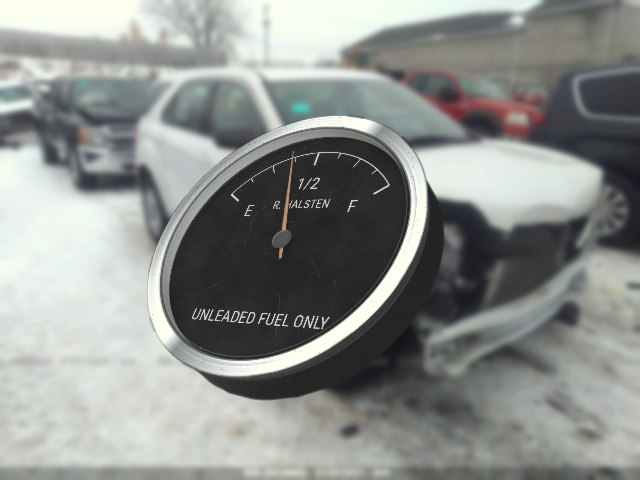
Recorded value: **0.375**
